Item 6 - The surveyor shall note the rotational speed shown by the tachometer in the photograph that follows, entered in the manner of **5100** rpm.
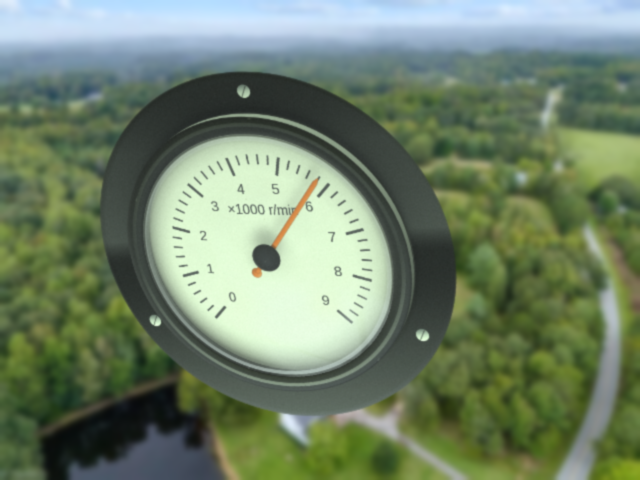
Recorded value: **5800** rpm
